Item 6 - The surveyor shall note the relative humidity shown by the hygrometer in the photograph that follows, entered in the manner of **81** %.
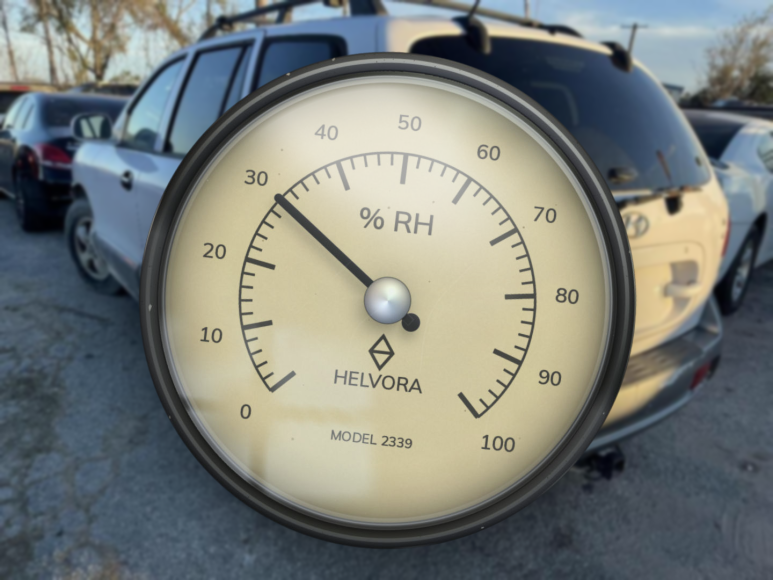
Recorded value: **30** %
